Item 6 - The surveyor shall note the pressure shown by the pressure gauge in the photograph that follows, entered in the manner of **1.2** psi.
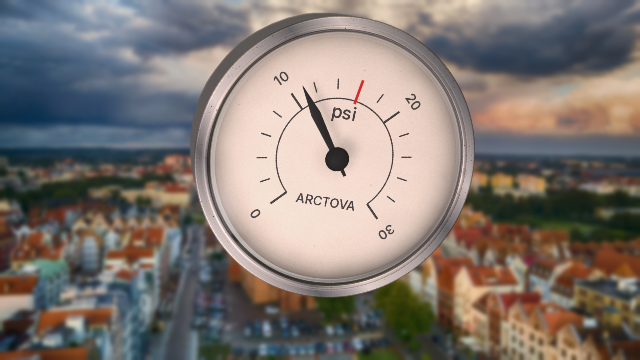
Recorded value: **11** psi
